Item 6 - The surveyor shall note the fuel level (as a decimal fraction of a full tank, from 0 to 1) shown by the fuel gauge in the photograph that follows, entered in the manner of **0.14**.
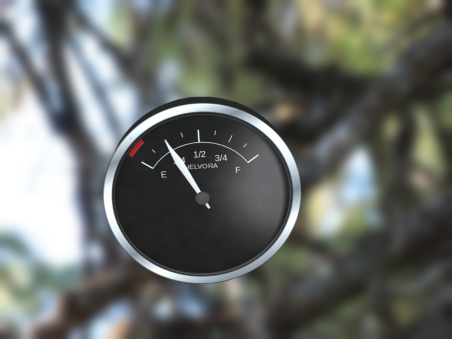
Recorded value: **0.25**
